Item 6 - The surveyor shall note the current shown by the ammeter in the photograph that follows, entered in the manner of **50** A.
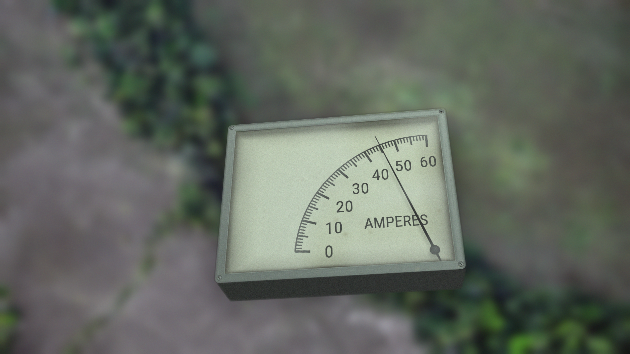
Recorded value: **45** A
